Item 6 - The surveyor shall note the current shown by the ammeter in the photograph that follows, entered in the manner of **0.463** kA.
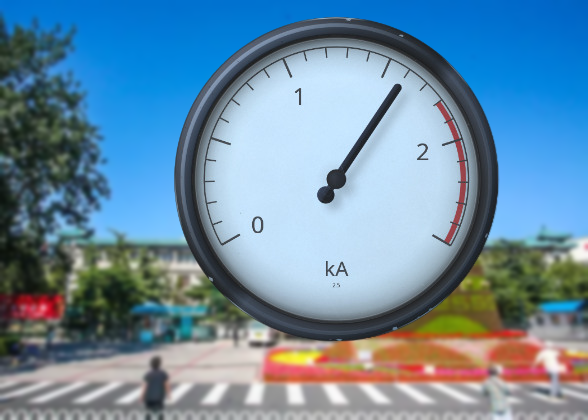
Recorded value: **1.6** kA
